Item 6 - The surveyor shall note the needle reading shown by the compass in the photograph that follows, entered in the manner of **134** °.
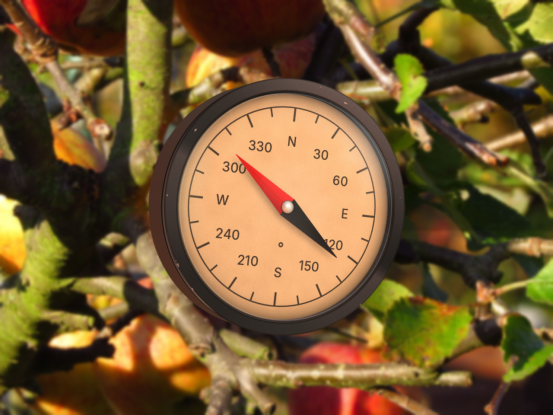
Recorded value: **307.5** °
